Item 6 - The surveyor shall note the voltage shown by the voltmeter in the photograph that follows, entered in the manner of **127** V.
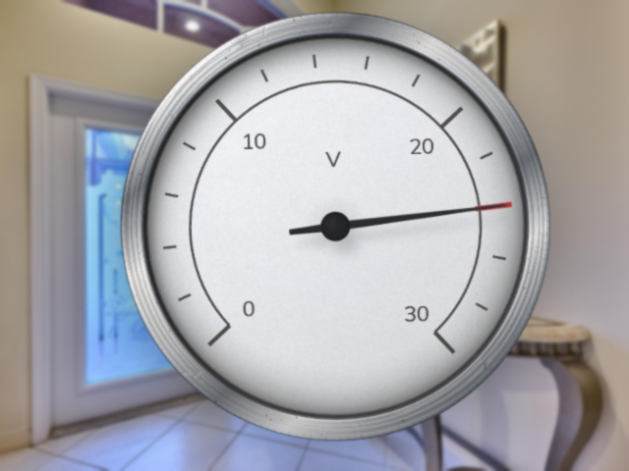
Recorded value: **24** V
